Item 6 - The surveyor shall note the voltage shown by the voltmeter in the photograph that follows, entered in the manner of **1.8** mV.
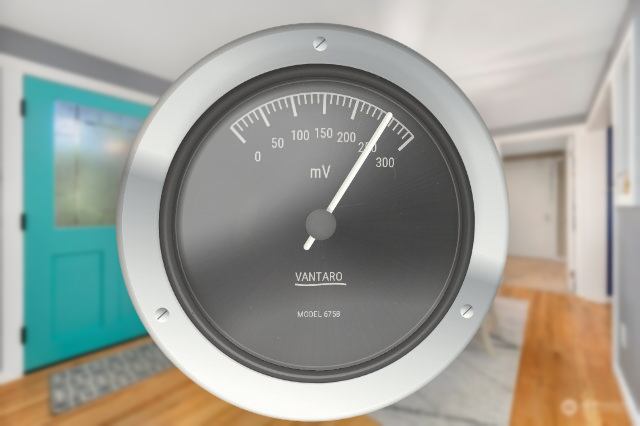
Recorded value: **250** mV
